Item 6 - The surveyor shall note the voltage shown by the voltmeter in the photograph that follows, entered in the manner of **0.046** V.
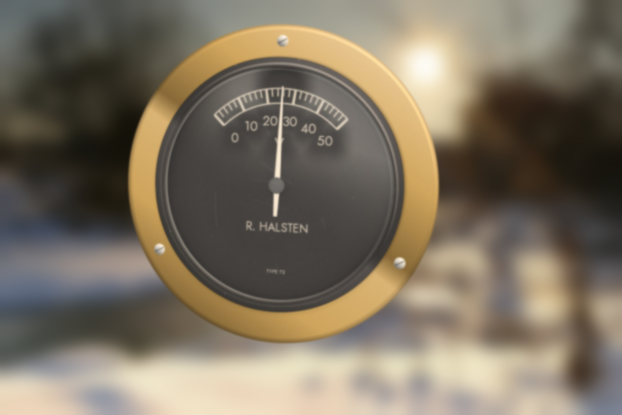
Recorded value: **26** V
